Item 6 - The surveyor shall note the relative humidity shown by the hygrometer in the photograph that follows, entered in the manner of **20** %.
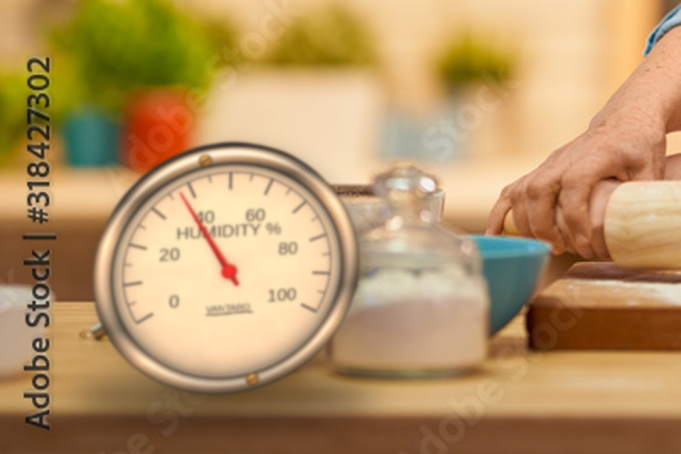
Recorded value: **37.5** %
